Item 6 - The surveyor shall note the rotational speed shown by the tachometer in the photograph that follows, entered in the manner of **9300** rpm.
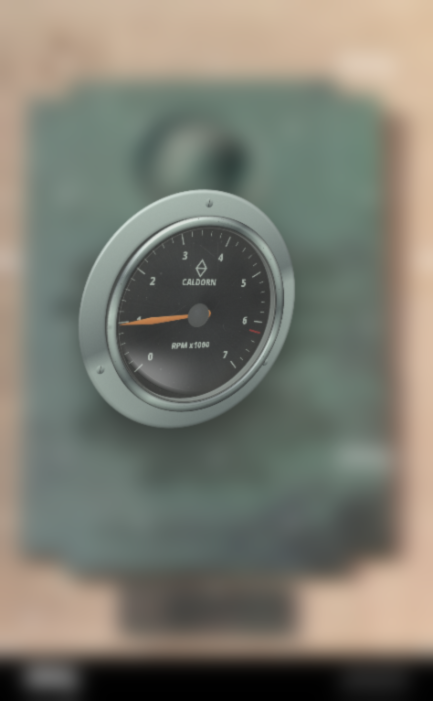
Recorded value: **1000** rpm
